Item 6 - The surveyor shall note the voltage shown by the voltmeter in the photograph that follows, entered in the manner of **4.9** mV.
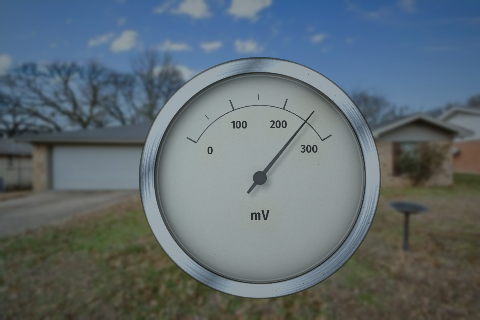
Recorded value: **250** mV
